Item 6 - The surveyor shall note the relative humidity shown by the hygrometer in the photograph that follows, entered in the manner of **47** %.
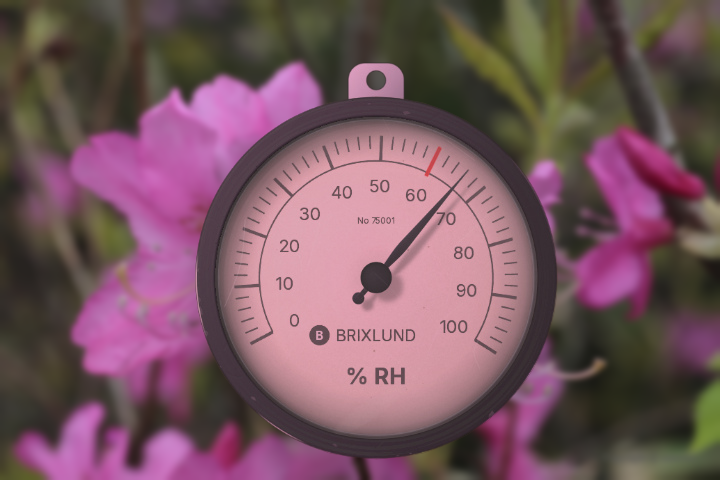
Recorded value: **66** %
